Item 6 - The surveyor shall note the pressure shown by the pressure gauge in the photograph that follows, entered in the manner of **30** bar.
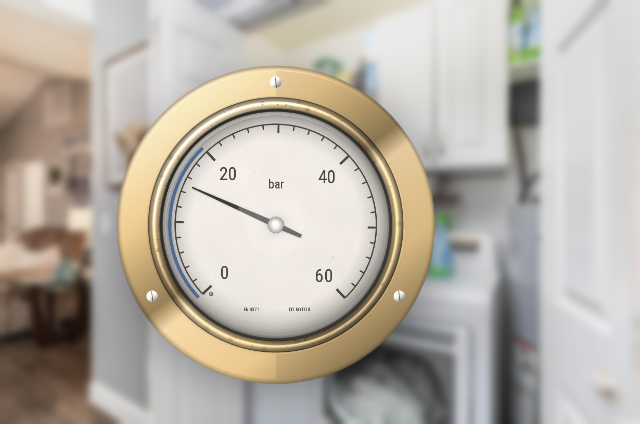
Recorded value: **15** bar
